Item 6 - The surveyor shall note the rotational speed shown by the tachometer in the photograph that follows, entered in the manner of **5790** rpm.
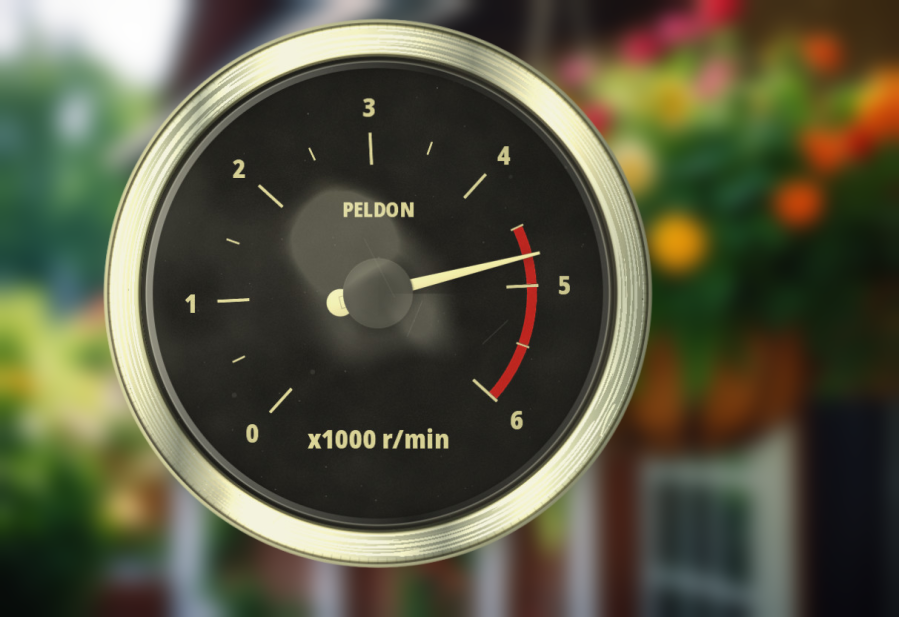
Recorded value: **4750** rpm
